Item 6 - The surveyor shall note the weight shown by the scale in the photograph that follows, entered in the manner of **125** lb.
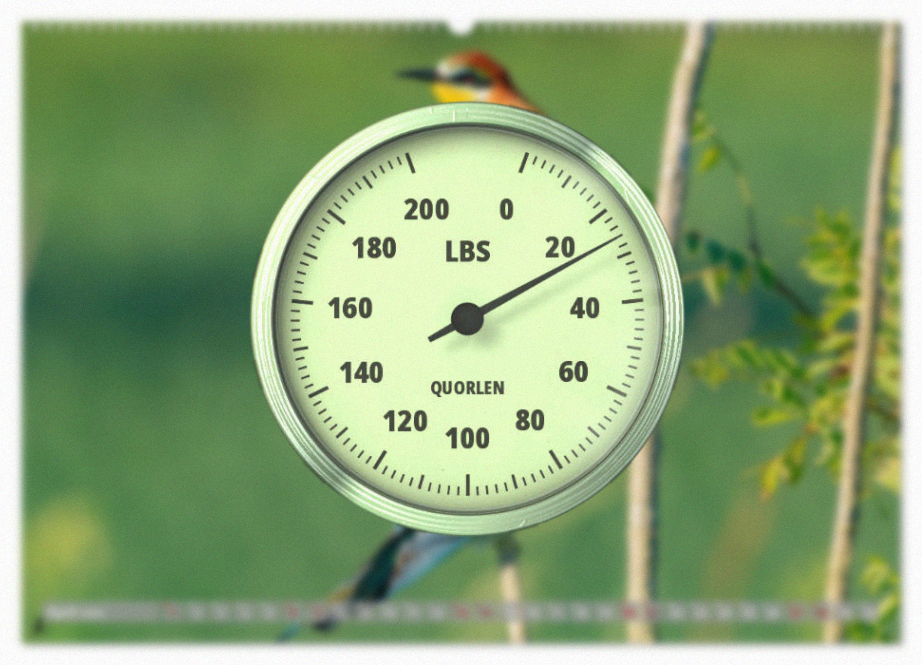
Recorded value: **26** lb
